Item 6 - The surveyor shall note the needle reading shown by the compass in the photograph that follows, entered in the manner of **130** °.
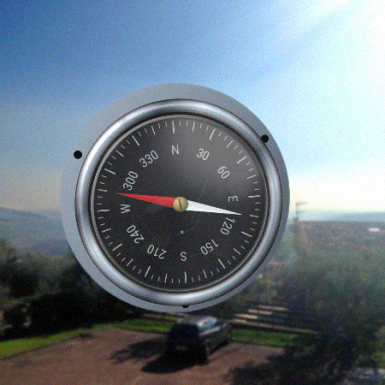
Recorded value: **285** °
